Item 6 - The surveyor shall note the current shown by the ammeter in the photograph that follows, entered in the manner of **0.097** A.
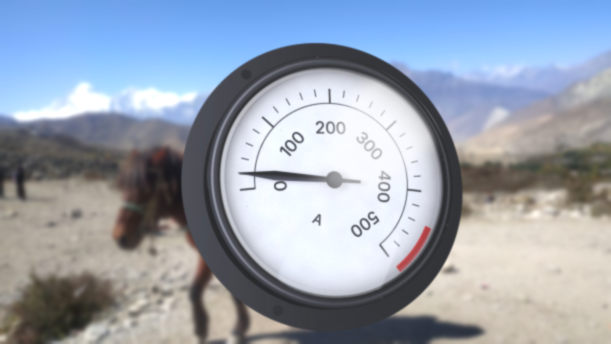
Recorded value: **20** A
